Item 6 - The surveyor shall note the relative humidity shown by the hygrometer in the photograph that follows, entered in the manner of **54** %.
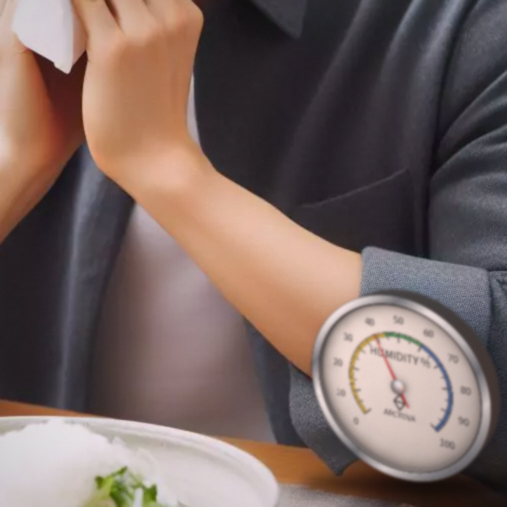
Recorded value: **40** %
